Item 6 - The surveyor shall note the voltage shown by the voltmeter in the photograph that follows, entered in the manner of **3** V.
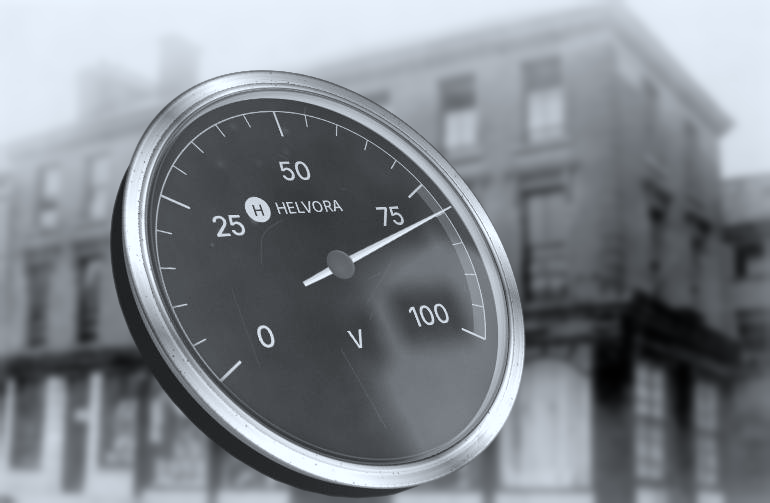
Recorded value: **80** V
